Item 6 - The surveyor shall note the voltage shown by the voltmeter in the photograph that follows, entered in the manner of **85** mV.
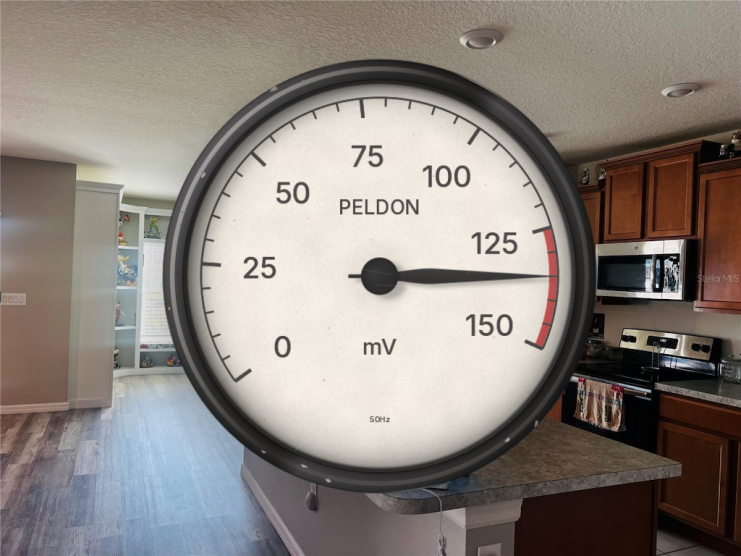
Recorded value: **135** mV
